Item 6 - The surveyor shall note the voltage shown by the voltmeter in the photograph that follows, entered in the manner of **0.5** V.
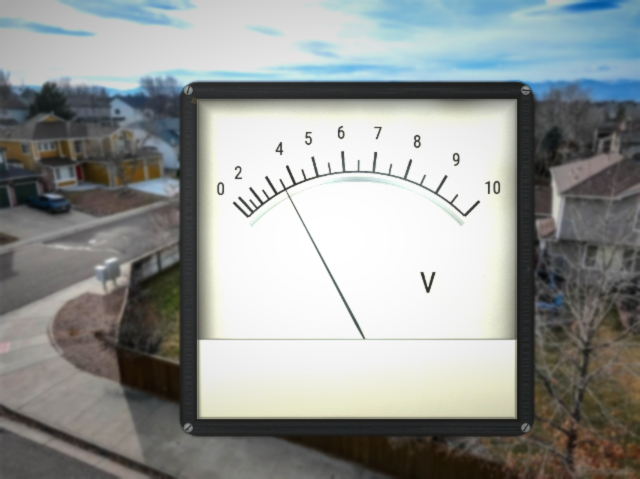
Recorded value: **3.5** V
